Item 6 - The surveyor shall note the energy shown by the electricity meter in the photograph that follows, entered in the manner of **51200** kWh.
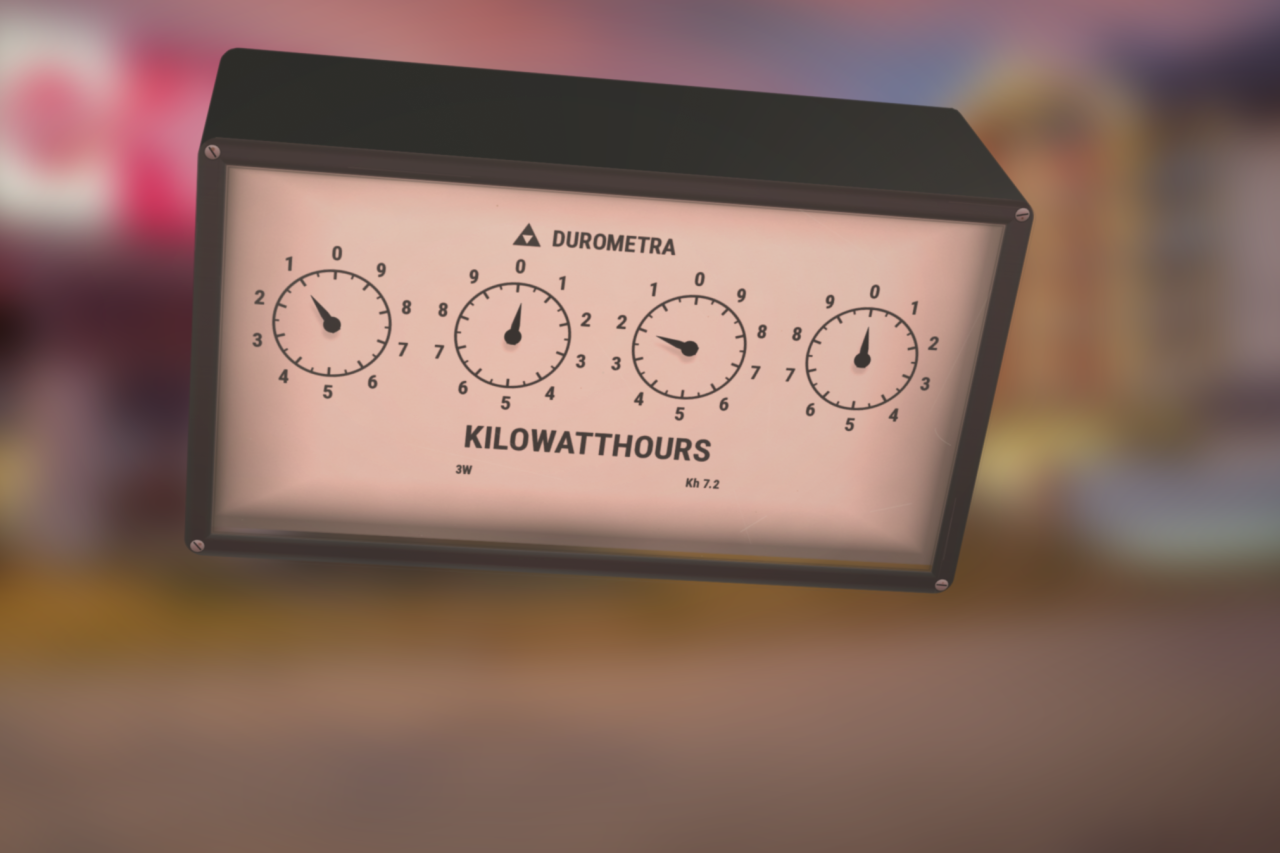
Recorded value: **1020** kWh
